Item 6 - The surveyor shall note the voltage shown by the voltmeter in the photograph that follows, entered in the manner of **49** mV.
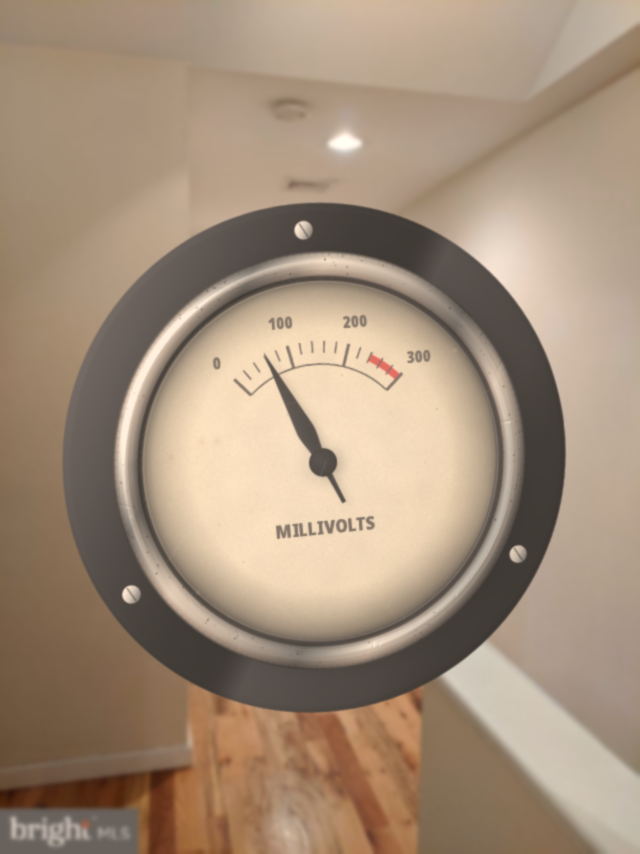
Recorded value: **60** mV
